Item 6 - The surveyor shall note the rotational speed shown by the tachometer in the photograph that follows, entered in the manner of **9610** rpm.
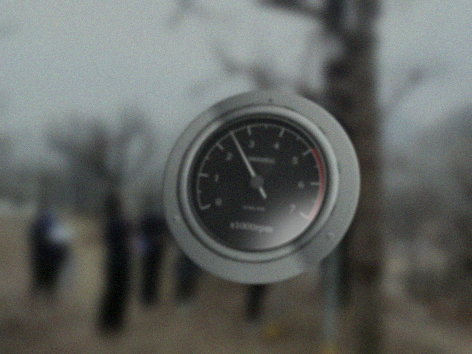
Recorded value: **2500** rpm
